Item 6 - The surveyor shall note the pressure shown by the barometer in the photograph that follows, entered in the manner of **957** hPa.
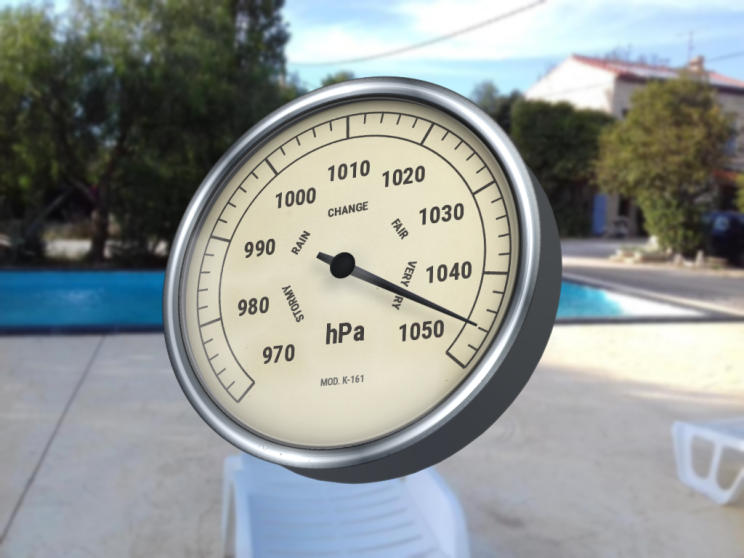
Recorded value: **1046** hPa
